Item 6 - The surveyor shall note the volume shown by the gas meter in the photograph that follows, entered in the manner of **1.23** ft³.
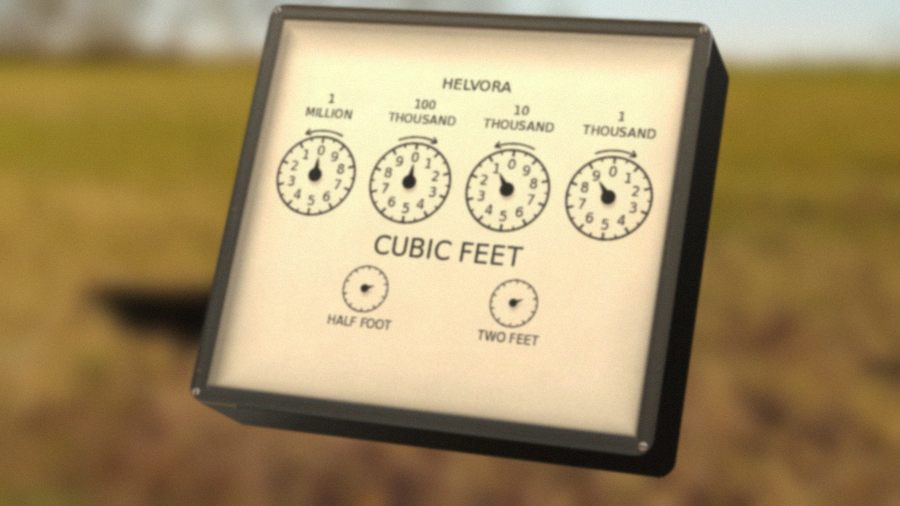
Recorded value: **900** ft³
